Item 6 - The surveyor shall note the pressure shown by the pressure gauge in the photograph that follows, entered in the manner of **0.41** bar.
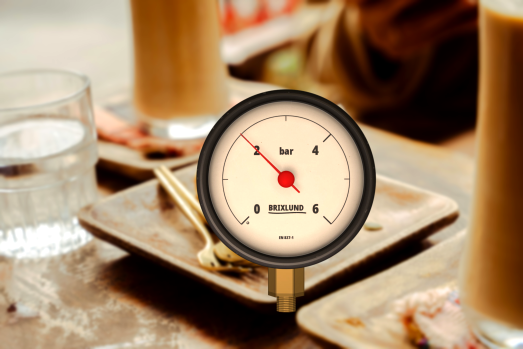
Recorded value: **2** bar
